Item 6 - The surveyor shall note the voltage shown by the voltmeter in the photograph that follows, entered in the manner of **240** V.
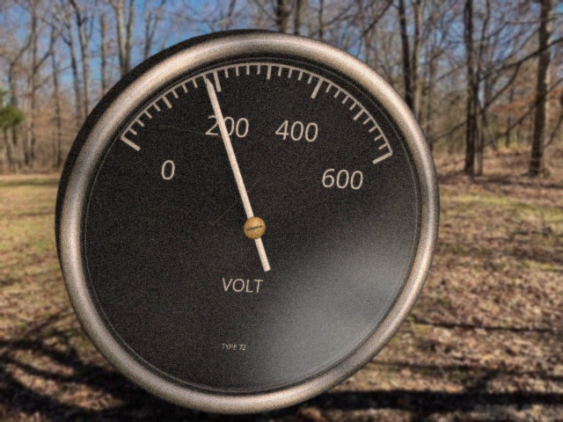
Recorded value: **180** V
